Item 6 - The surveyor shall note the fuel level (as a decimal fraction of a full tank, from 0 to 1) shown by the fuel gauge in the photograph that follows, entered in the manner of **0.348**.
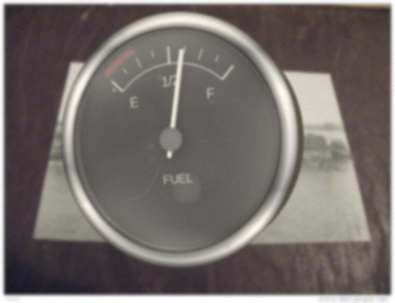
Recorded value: **0.625**
